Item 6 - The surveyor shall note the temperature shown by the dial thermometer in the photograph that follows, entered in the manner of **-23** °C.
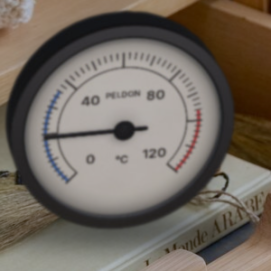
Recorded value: **20** °C
